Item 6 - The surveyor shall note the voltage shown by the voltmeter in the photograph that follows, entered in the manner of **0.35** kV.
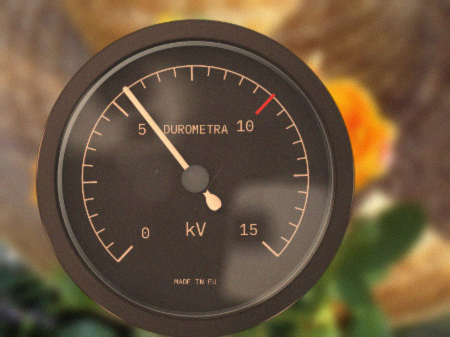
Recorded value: **5.5** kV
